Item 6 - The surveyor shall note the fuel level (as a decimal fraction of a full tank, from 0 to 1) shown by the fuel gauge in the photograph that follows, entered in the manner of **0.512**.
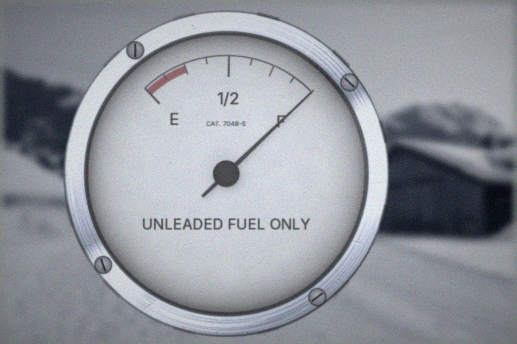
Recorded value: **1**
